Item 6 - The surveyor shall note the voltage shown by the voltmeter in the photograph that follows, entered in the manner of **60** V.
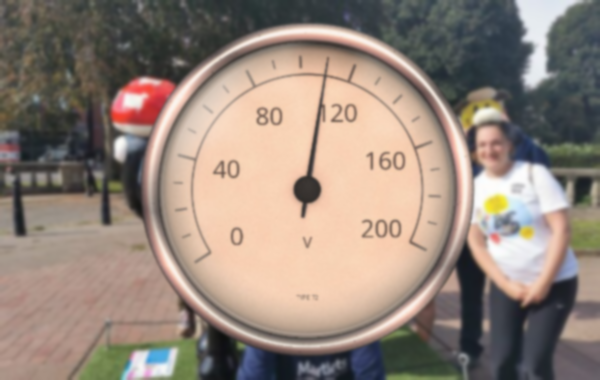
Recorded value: **110** V
